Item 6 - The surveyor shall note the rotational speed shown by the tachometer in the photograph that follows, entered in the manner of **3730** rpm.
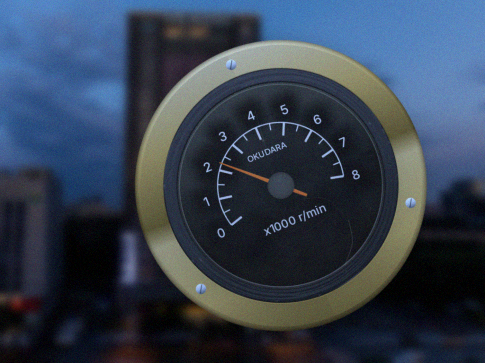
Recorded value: **2250** rpm
